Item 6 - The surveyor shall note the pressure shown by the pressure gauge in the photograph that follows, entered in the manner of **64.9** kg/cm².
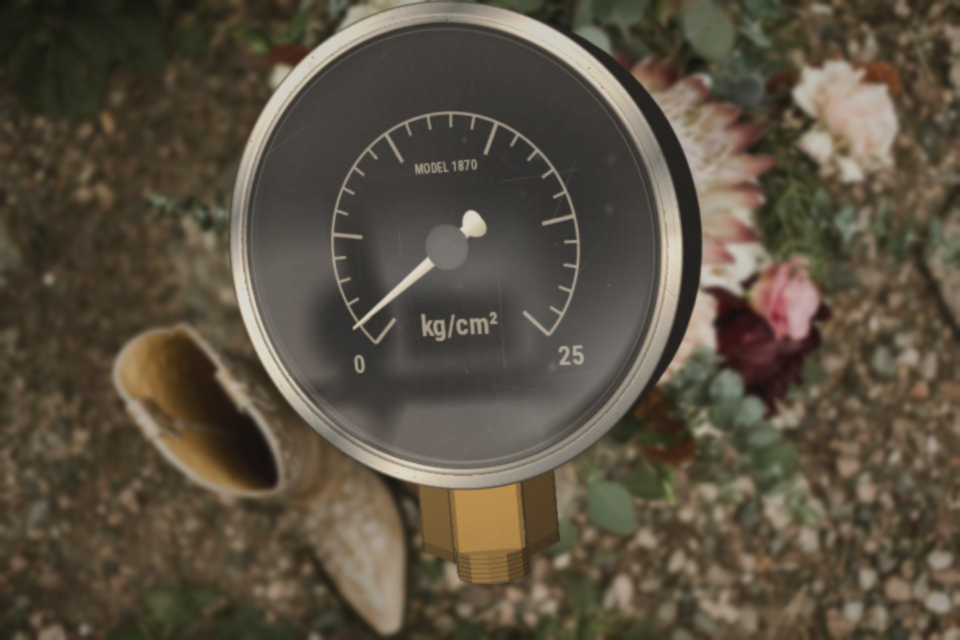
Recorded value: **1** kg/cm²
